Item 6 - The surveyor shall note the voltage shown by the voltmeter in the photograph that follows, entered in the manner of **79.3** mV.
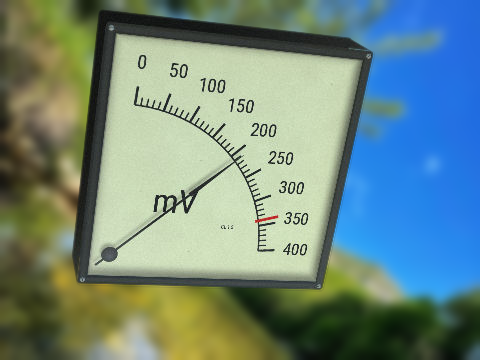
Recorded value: **210** mV
